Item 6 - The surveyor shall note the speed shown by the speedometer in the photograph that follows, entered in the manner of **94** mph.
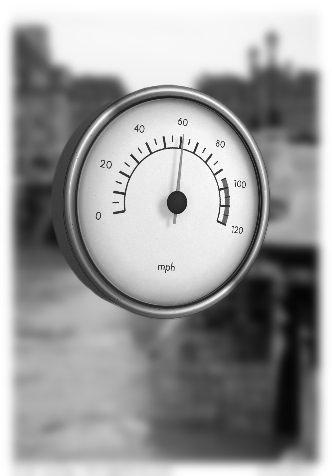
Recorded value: **60** mph
